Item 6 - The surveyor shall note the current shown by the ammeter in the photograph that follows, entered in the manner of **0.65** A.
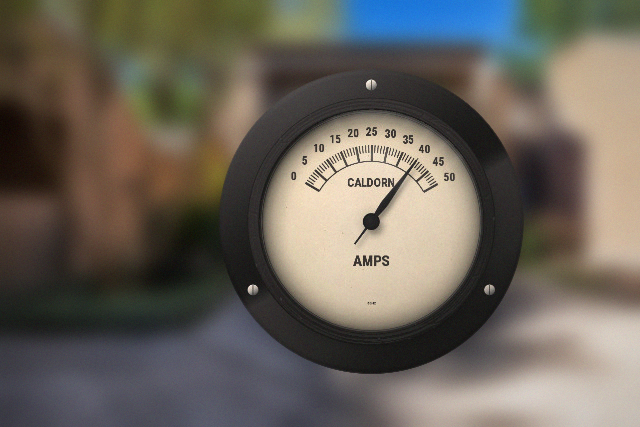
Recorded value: **40** A
